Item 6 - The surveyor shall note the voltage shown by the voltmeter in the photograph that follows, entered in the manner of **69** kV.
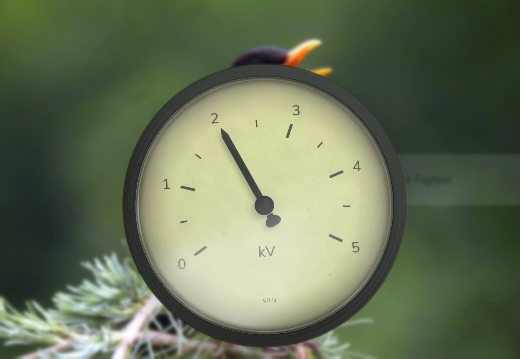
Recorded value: **2** kV
